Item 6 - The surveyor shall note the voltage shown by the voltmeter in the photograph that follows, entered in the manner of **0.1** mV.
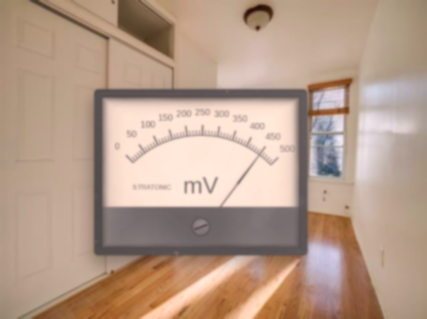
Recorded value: **450** mV
